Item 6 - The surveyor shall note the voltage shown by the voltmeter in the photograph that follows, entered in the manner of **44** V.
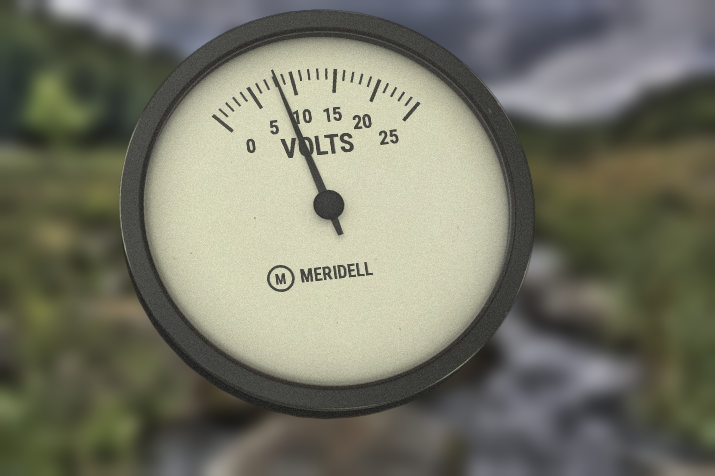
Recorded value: **8** V
